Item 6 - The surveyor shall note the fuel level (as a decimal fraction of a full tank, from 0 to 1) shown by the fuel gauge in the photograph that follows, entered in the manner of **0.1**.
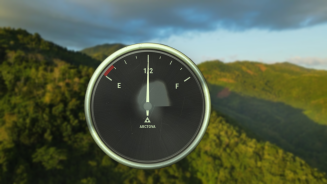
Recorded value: **0.5**
